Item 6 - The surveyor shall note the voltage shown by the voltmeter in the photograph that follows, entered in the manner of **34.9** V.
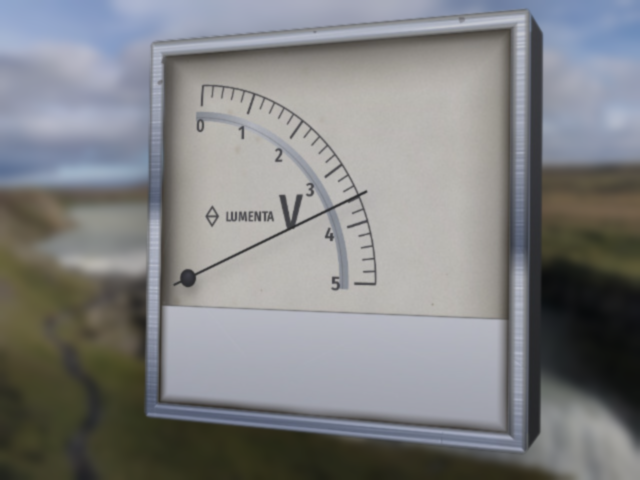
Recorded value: **3.6** V
